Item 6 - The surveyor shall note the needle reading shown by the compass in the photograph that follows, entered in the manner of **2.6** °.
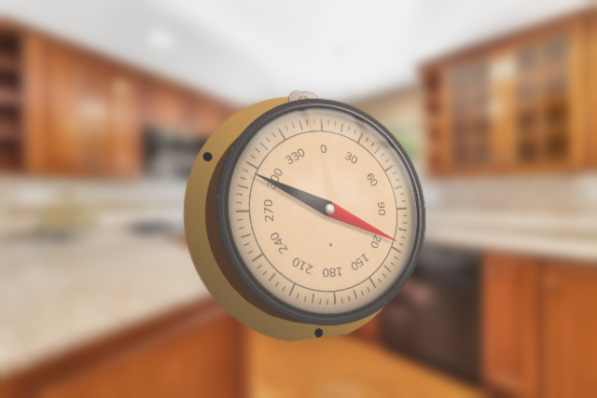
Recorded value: **115** °
